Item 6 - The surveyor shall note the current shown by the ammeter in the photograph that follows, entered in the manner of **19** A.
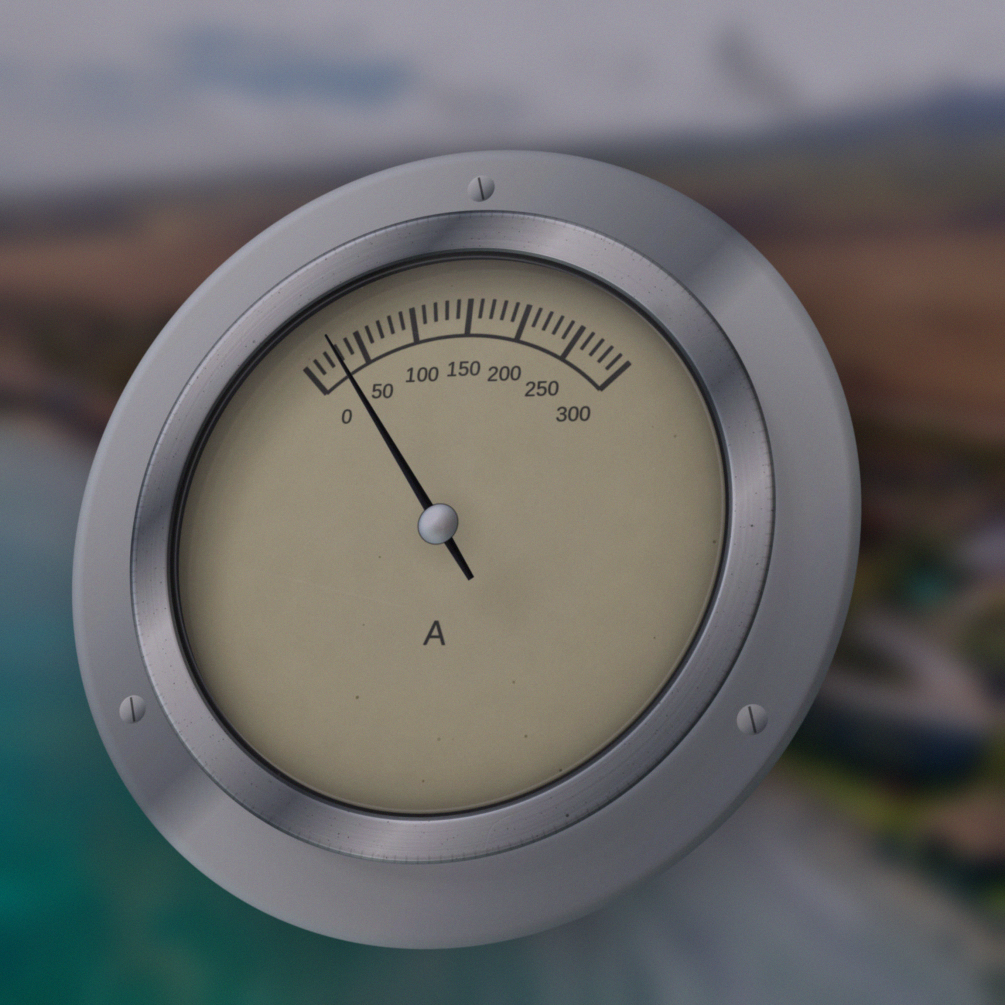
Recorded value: **30** A
